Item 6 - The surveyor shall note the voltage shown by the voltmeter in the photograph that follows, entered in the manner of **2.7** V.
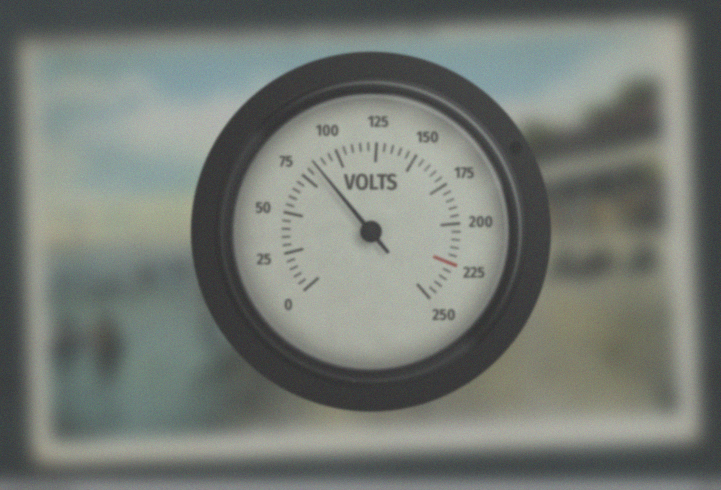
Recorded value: **85** V
